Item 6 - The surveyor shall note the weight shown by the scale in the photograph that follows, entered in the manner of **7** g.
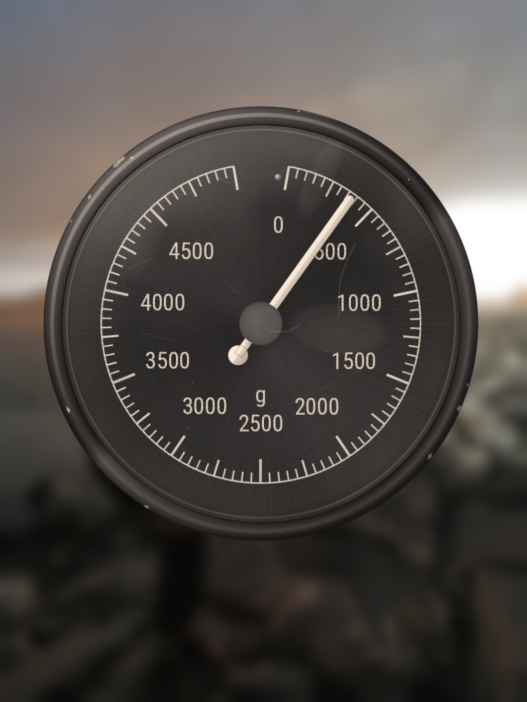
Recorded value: **375** g
